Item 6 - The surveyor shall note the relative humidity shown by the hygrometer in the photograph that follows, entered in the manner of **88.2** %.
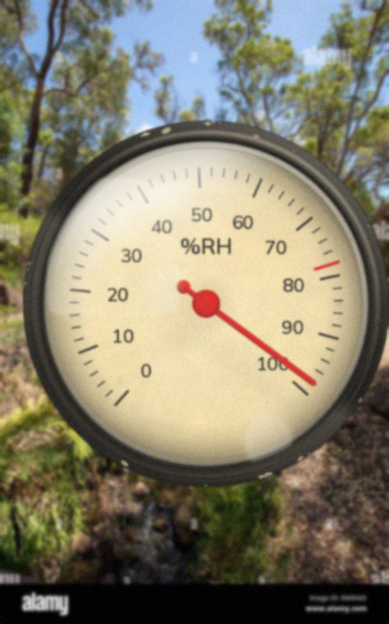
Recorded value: **98** %
